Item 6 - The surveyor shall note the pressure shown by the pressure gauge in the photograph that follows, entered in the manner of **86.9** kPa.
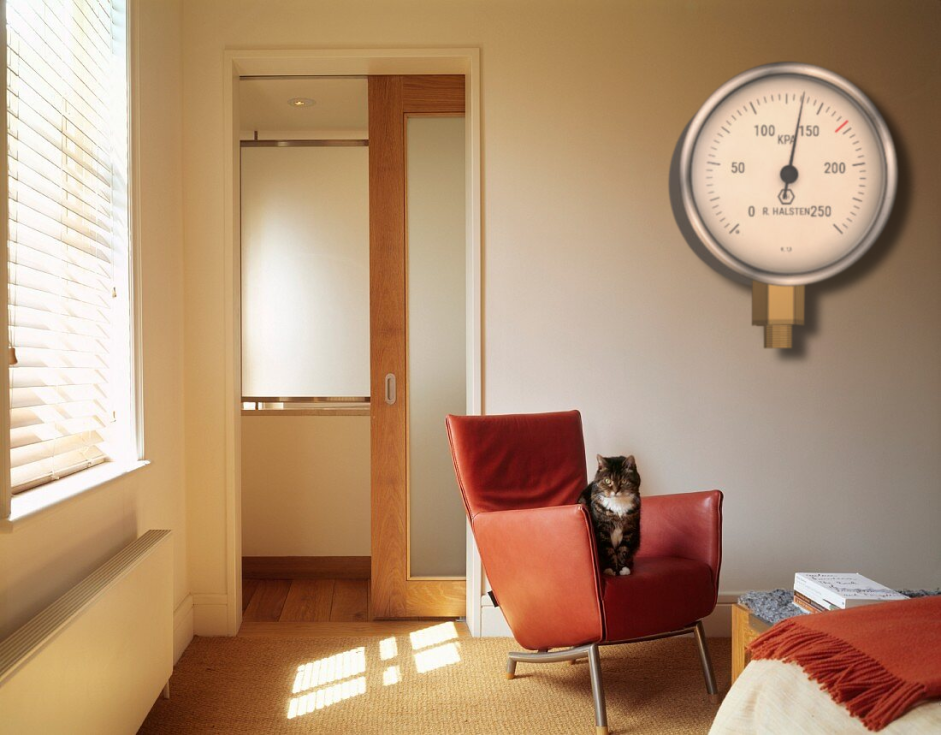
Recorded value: **135** kPa
